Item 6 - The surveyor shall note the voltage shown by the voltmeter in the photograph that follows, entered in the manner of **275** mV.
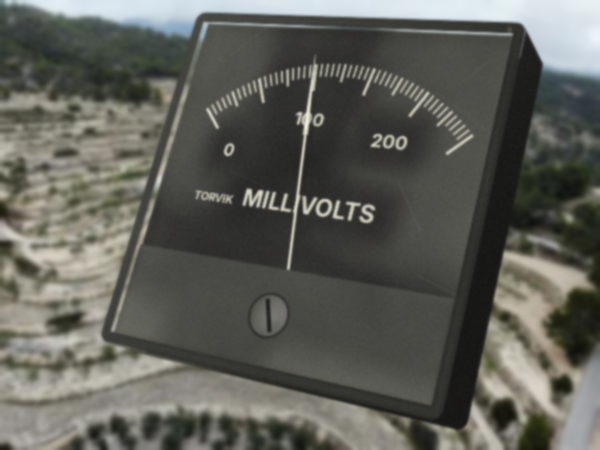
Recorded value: **100** mV
